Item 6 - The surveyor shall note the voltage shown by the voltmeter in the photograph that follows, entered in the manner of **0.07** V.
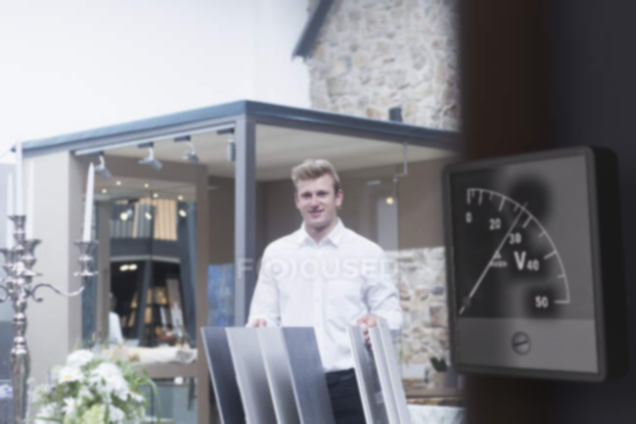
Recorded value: **27.5** V
